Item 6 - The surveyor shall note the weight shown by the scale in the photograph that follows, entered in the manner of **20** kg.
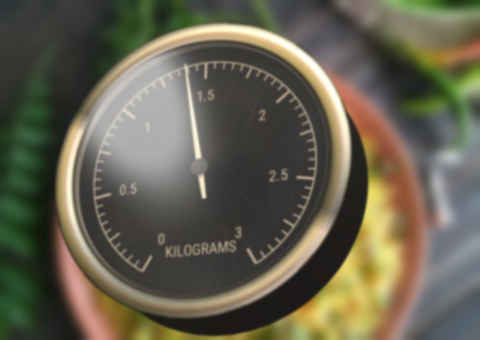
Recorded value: **1.4** kg
